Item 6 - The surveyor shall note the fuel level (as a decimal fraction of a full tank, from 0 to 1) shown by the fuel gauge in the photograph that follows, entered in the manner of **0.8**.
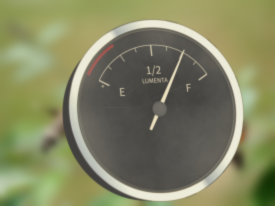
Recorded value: **0.75**
